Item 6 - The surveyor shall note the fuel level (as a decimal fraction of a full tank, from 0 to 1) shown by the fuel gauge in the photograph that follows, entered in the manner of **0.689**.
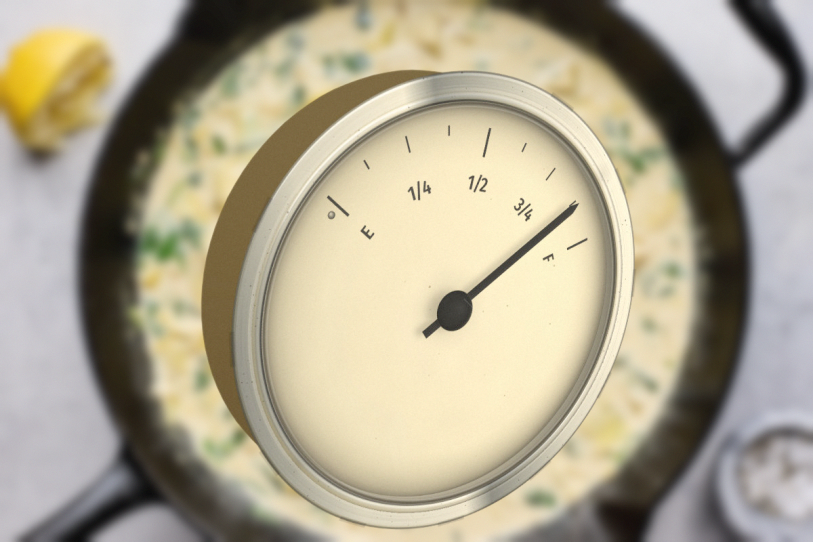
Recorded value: **0.875**
